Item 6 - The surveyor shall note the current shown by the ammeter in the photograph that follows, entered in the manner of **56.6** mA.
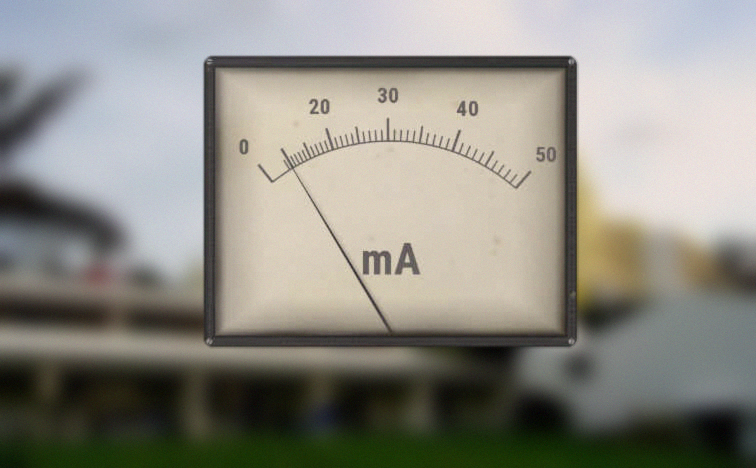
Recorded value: **10** mA
